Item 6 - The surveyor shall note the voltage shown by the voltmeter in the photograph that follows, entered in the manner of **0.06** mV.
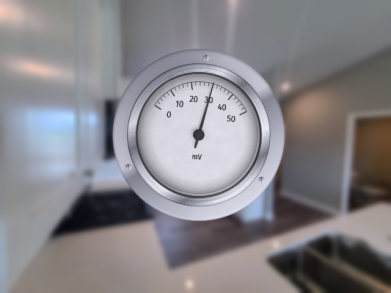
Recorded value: **30** mV
